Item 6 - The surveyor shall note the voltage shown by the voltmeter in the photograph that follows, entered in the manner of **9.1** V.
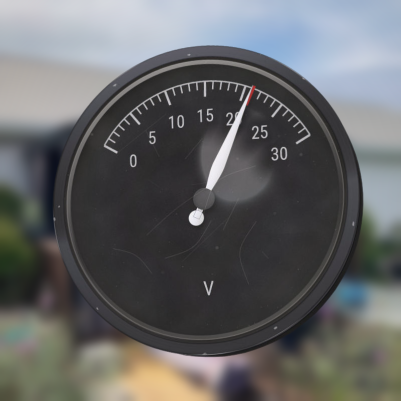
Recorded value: **21** V
